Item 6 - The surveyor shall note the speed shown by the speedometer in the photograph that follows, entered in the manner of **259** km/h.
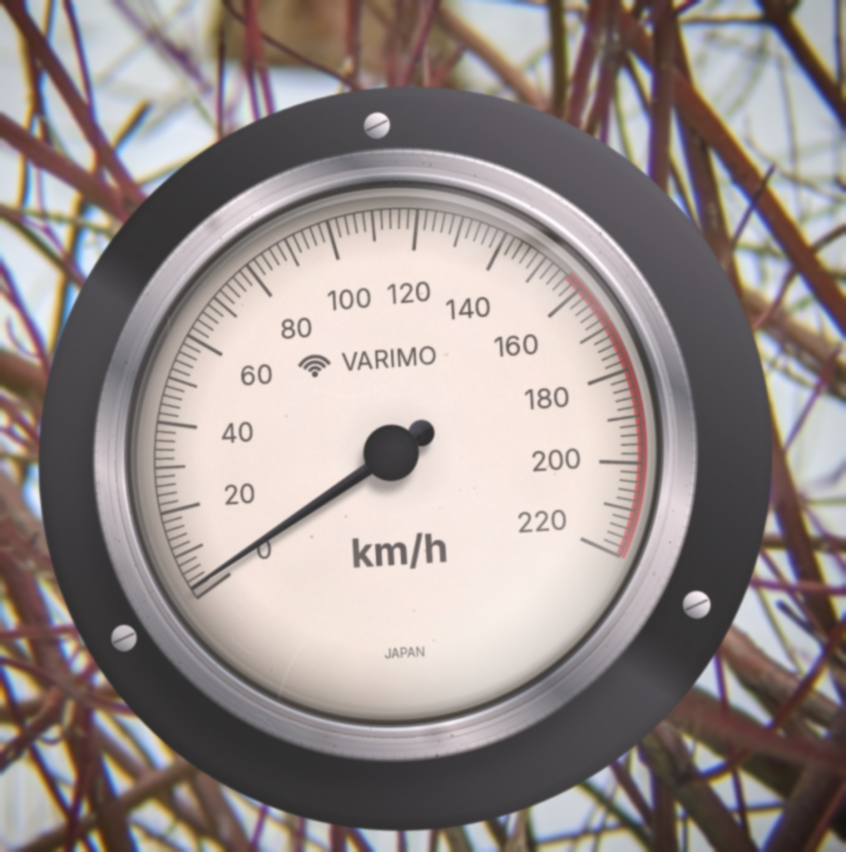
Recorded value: **2** km/h
